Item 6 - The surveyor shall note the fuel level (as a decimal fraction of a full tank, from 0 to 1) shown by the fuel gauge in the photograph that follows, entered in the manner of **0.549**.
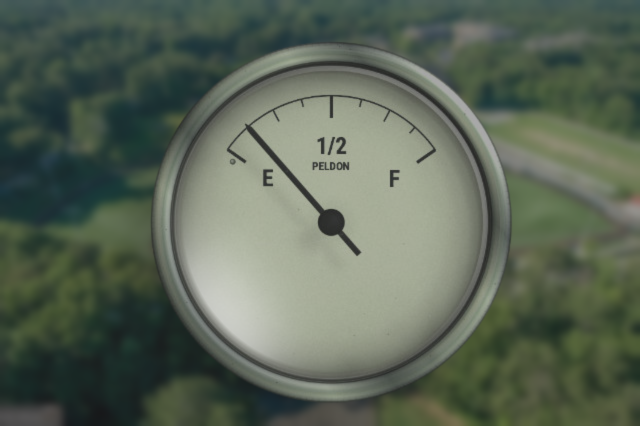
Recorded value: **0.125**
